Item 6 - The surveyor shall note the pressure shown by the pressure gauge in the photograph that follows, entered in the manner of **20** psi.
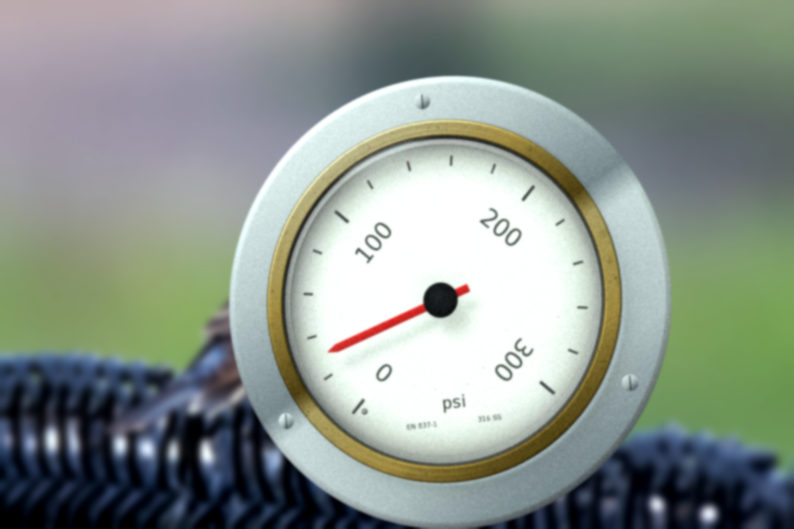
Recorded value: **30** psi
